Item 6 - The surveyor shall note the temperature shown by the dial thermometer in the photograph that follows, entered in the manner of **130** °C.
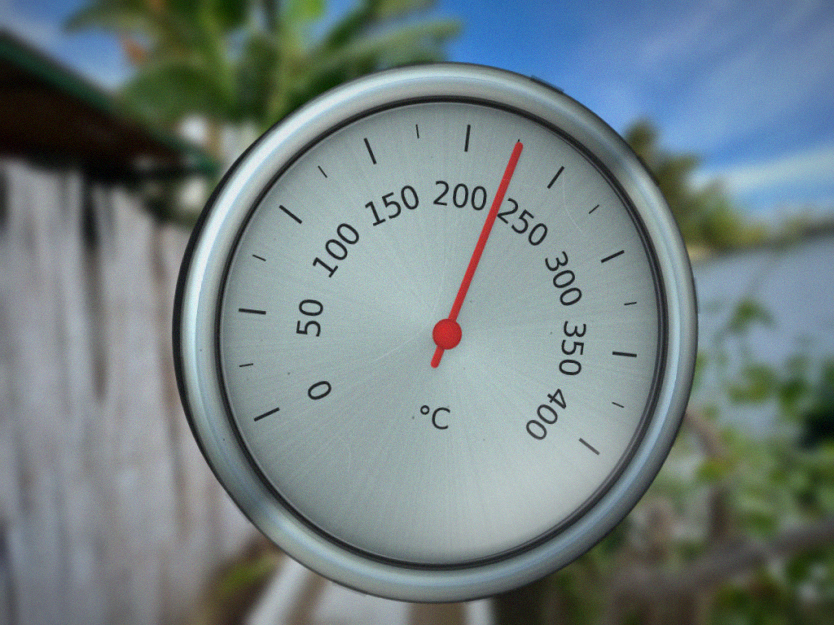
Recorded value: **225** °C
